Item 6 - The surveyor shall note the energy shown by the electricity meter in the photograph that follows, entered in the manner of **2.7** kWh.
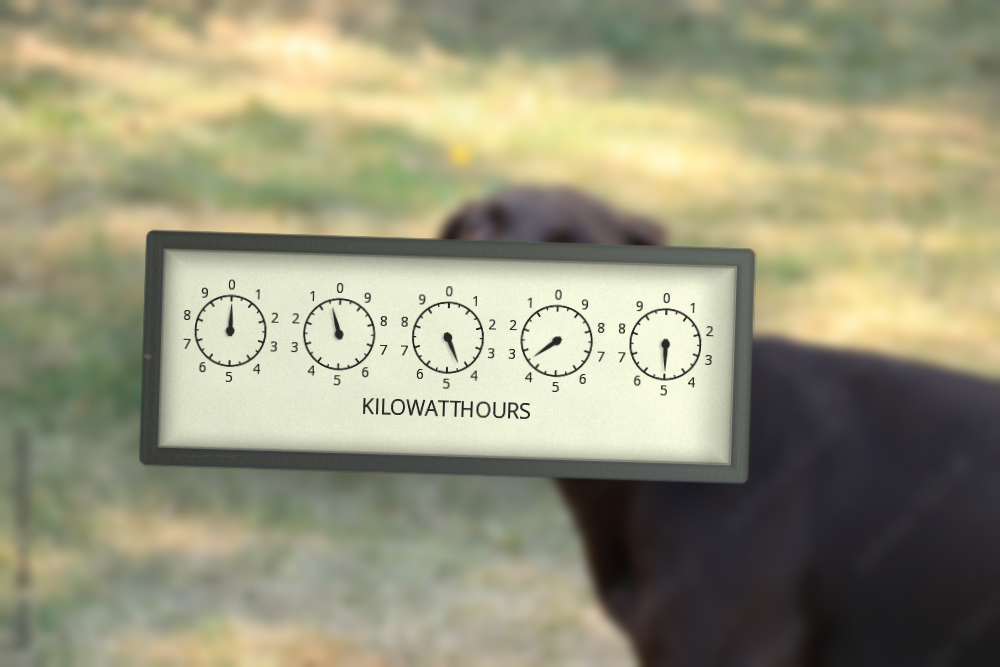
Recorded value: **435** kWh
